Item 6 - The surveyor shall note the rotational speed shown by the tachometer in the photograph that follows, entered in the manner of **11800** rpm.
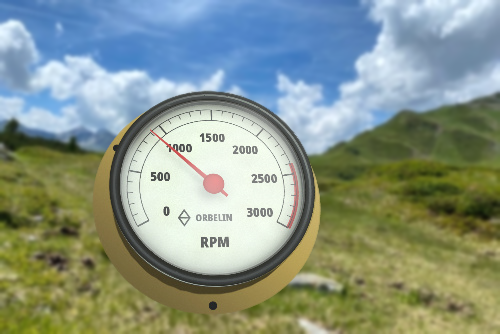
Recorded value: **900** rpm
